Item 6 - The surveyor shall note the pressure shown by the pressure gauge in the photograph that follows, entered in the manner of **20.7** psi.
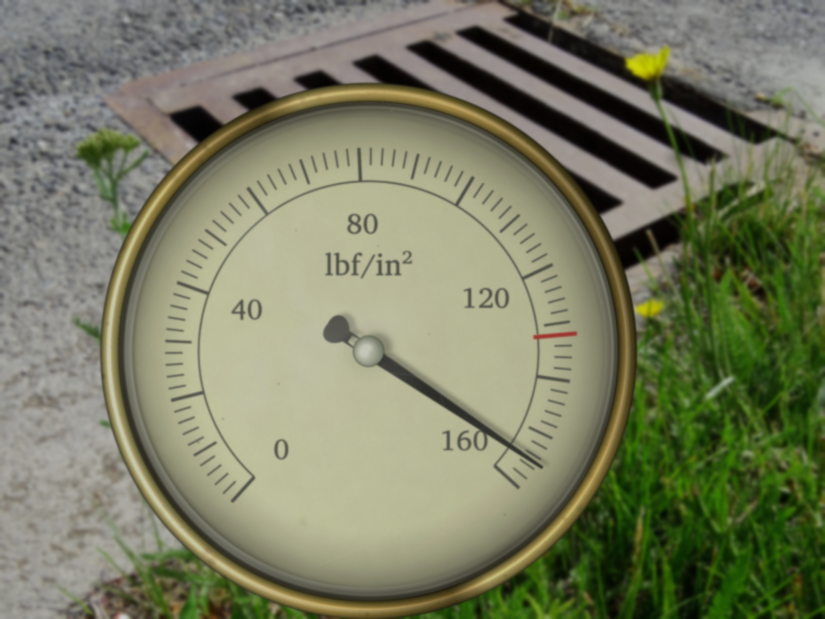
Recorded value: **155** psi
